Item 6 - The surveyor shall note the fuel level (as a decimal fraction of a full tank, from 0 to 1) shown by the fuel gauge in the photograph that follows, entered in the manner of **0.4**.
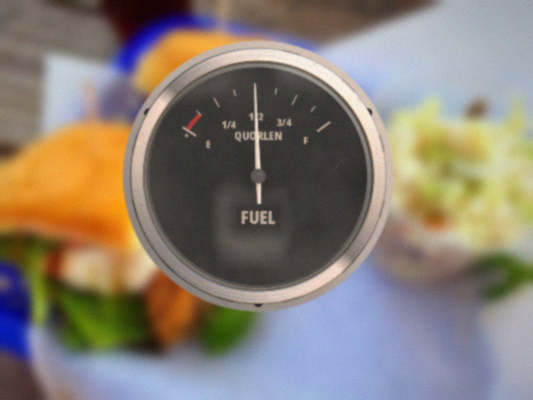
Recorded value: **0.5**
